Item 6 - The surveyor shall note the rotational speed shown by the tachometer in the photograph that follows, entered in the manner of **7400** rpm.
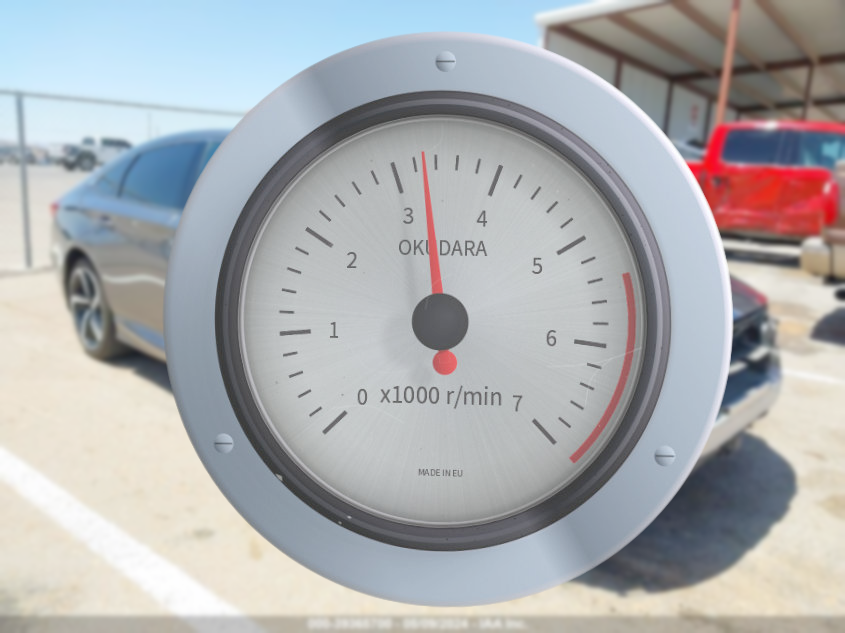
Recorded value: **3300** rpm
